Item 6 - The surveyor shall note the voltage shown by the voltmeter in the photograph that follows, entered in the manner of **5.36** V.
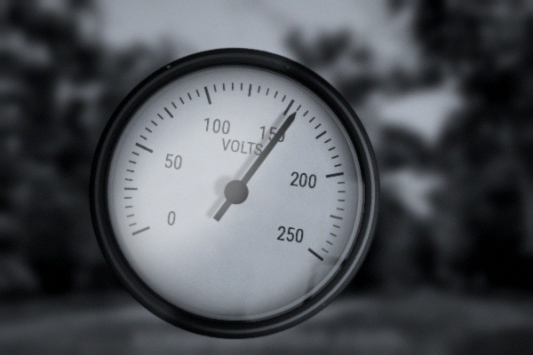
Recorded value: **155** V
